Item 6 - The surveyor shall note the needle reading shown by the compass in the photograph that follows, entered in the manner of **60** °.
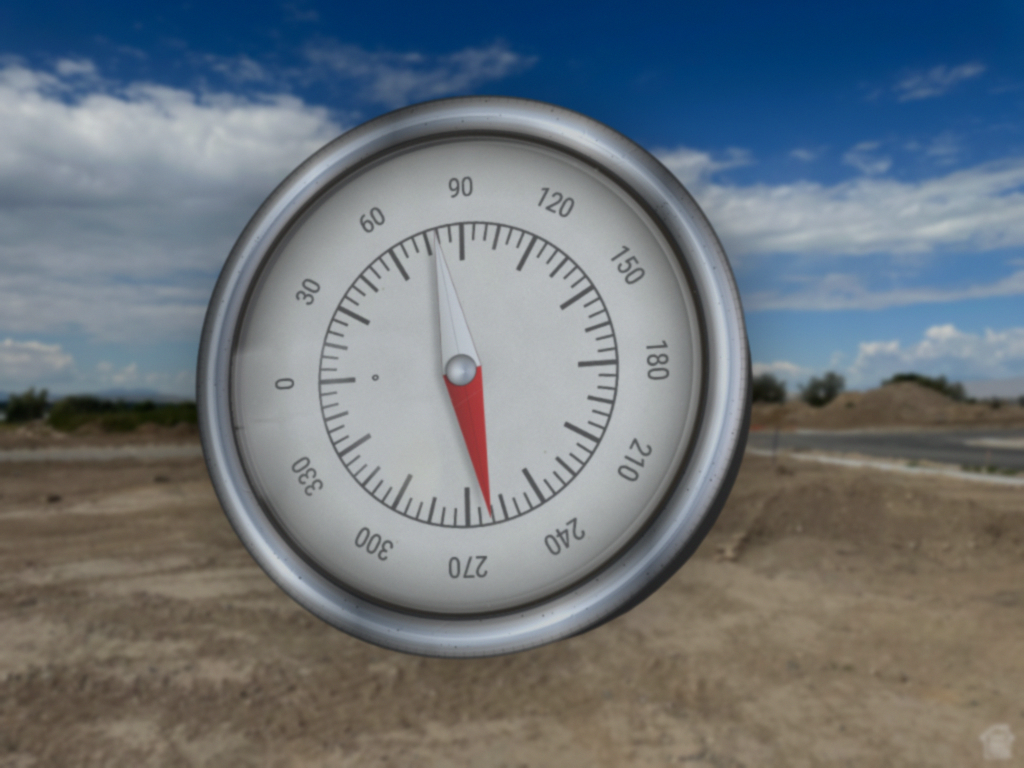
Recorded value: **260** °
